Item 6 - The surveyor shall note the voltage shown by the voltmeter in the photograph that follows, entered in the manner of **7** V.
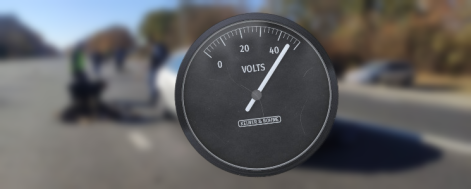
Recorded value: **46** V
